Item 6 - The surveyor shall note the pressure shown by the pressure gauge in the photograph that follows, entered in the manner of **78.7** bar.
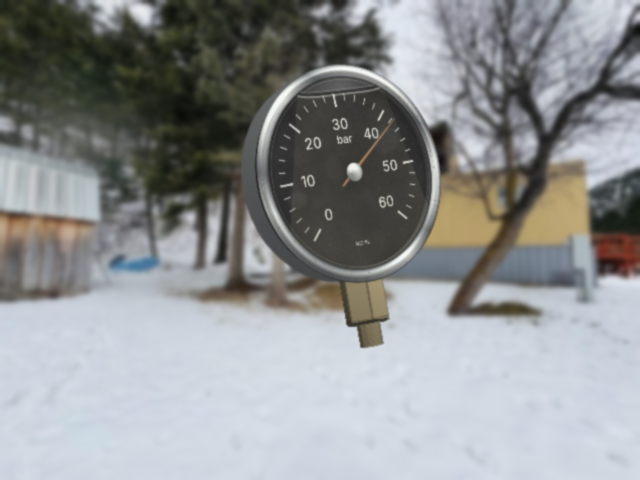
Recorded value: **42** bar
